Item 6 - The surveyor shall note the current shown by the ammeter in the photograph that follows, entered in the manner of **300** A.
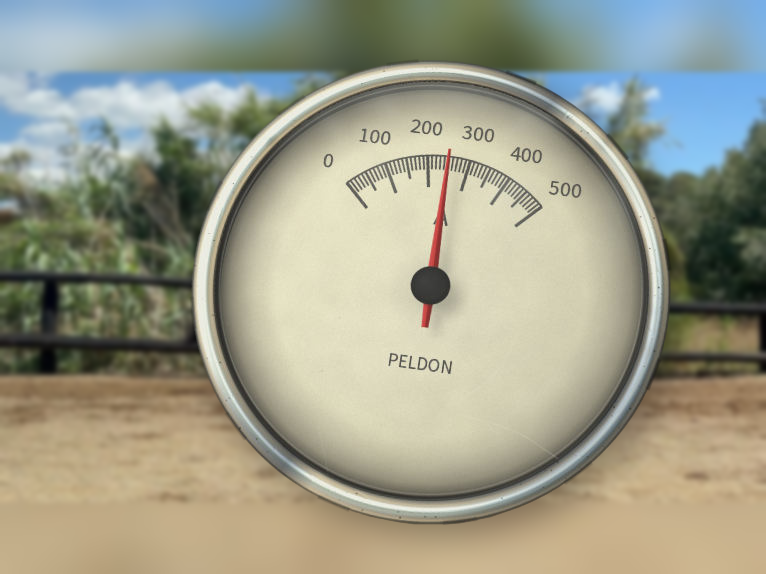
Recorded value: **250** A
